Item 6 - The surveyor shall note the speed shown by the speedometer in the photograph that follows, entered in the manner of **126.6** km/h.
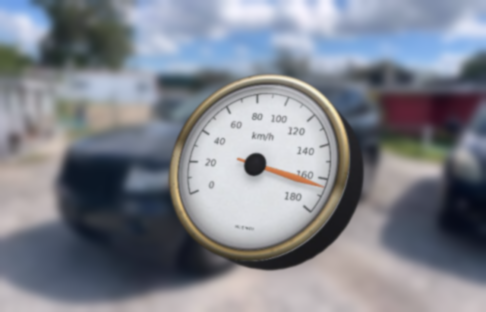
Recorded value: **165** km/h
